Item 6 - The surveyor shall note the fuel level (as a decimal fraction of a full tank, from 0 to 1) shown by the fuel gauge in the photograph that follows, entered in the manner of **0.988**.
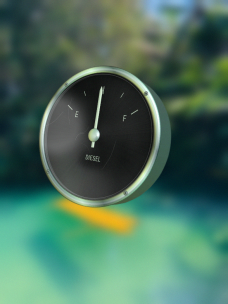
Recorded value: **0.5**
